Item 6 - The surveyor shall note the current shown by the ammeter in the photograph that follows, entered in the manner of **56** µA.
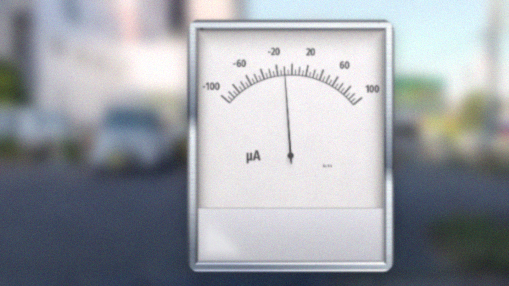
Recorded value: **-10** µA
